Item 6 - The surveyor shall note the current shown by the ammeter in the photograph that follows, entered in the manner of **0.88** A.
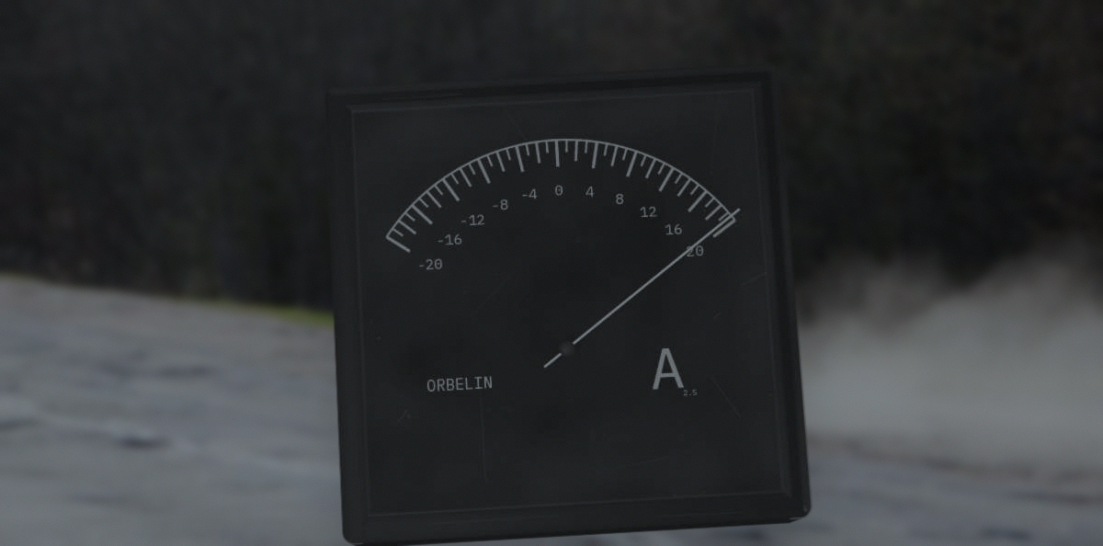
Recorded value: **19.5** A
